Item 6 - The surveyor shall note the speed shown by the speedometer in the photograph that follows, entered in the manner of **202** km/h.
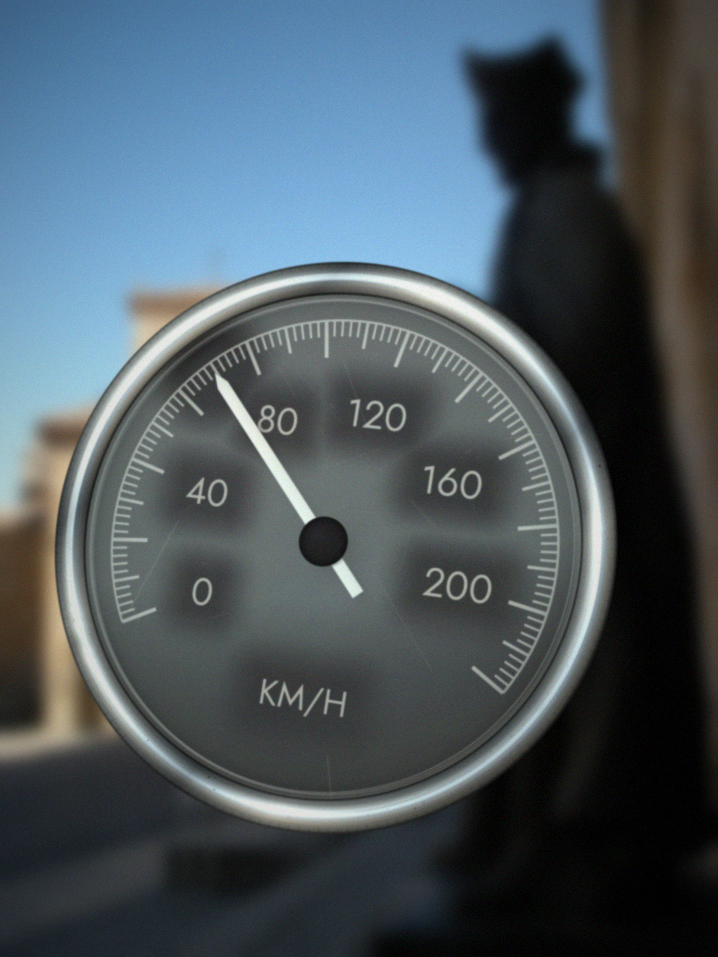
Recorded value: **70** km/h
